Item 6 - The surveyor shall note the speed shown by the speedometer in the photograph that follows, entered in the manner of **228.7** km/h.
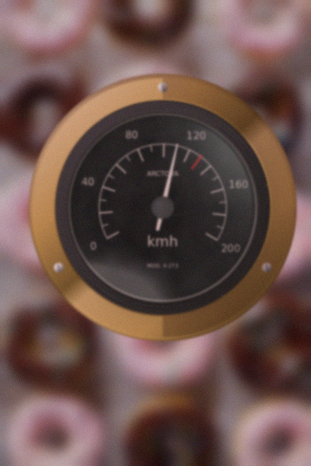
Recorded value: **110** km/h
